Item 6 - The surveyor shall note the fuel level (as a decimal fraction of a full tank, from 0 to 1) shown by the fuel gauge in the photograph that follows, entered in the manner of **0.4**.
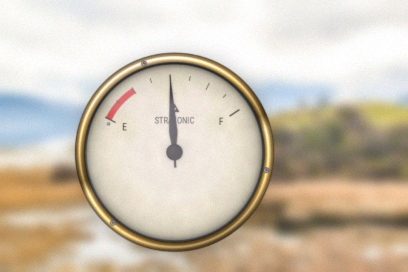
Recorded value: **0.5**
